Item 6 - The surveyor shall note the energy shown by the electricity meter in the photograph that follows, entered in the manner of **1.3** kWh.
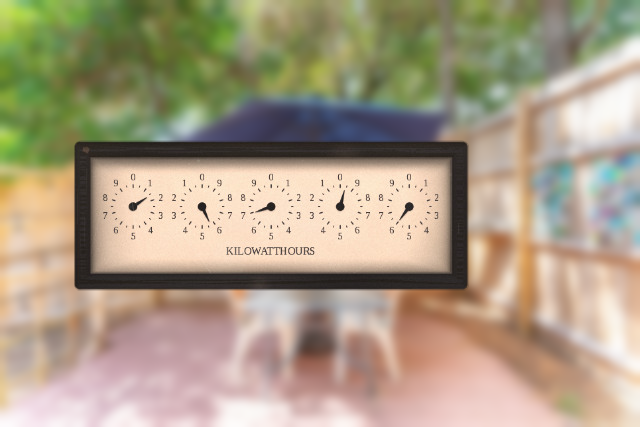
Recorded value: **15696** kWh
